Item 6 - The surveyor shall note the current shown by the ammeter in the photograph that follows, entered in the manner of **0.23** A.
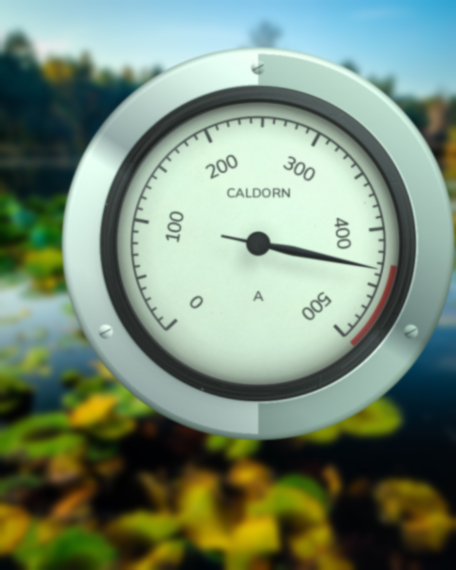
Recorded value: **435** A
